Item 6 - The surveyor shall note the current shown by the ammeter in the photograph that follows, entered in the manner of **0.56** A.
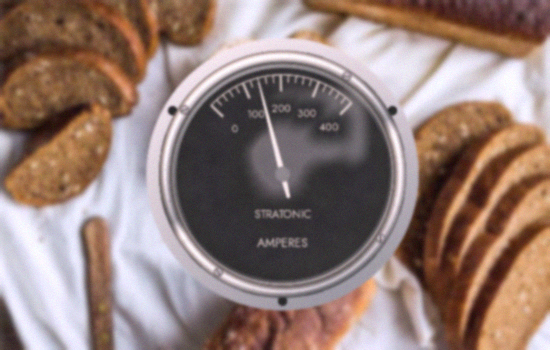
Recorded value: **140** A
